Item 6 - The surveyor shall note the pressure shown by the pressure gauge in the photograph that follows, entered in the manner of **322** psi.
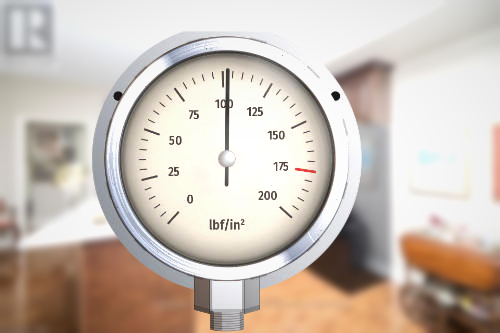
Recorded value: **102.5** psi
